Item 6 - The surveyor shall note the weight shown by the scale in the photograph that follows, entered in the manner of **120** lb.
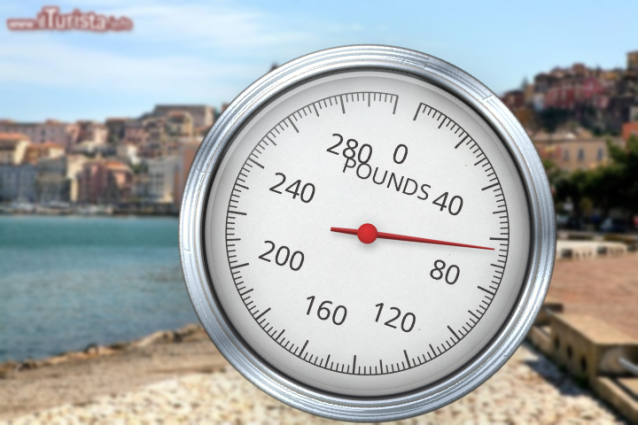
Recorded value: **64** lb
